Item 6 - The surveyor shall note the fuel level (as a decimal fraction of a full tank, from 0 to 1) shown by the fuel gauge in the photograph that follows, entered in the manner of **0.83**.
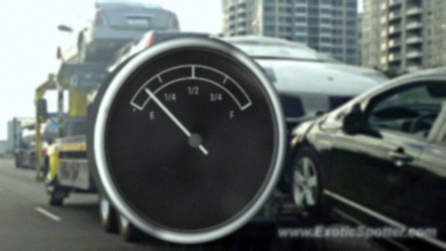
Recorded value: **0.125**
